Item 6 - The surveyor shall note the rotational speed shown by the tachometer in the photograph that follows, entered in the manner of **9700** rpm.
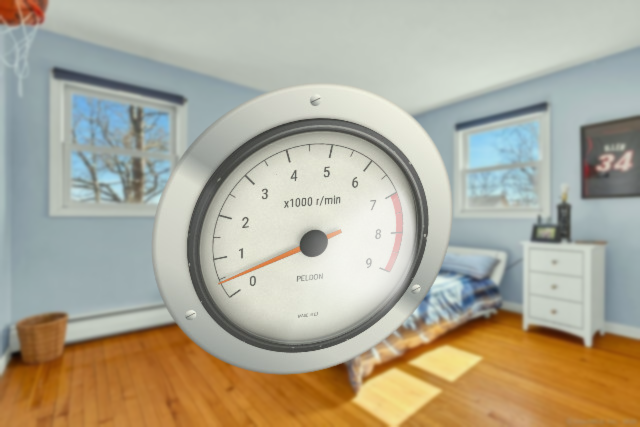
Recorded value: **500** rpm
